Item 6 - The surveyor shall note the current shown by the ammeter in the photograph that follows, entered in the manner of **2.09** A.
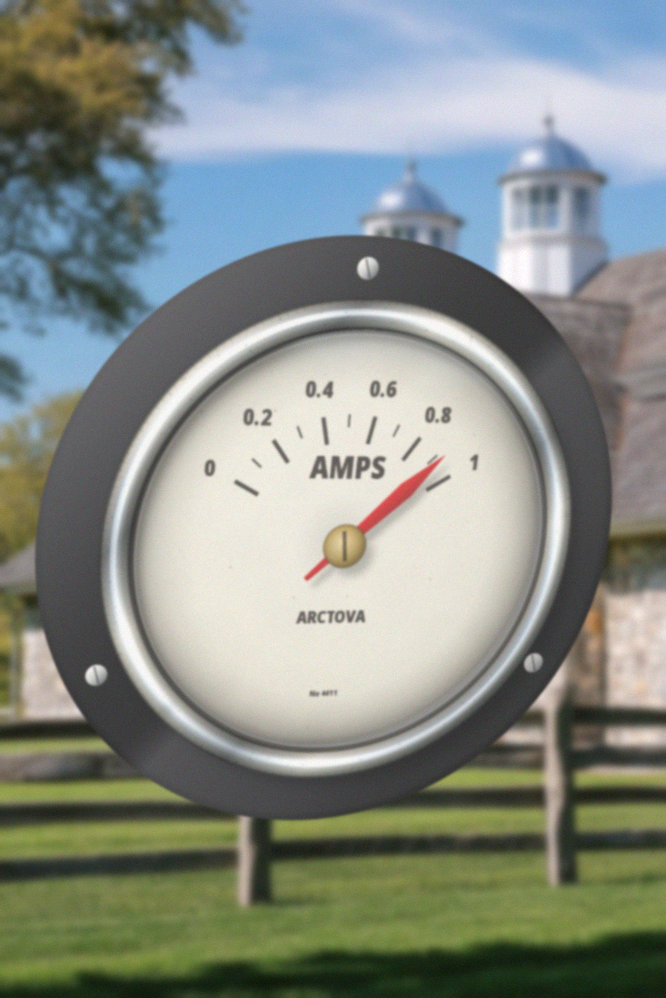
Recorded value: **0.9** A
